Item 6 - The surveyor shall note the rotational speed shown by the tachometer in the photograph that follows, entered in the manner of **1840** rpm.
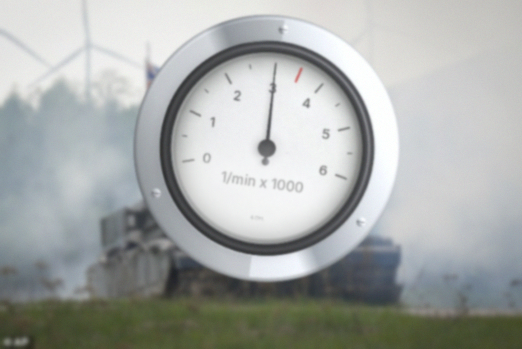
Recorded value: **3000** rpm
